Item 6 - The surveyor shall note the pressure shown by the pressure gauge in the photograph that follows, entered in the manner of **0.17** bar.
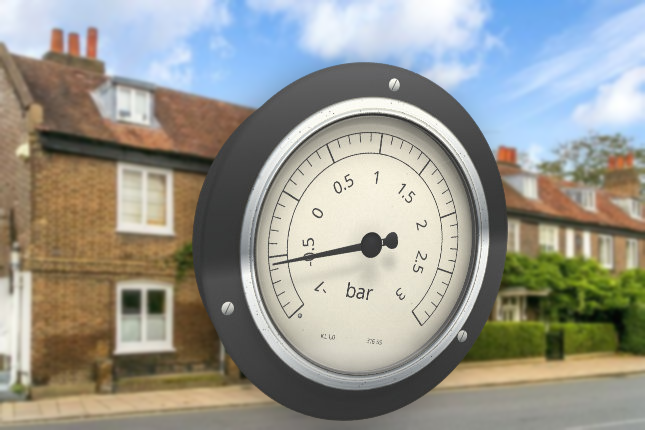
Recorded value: **-0.55** bar
